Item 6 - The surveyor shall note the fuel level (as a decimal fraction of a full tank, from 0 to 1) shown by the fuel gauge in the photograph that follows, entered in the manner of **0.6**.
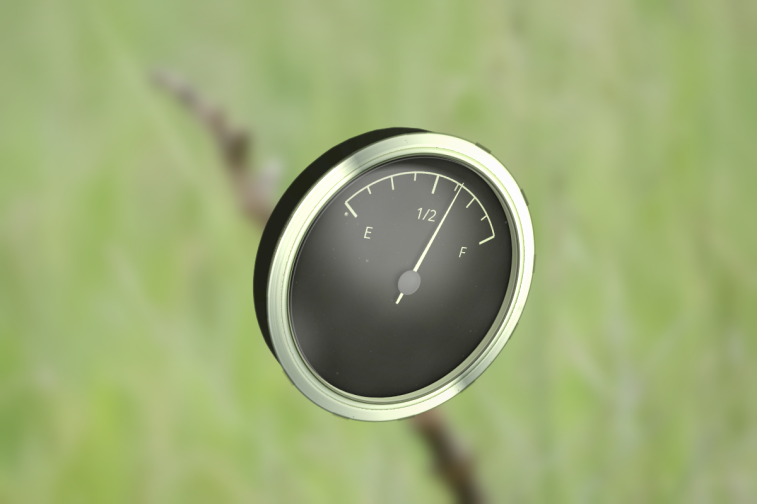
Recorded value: **0.625**
